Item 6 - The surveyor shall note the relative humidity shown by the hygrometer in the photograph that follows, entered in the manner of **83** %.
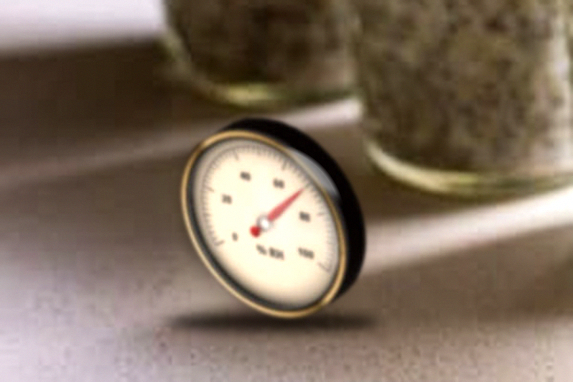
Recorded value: **70** %
